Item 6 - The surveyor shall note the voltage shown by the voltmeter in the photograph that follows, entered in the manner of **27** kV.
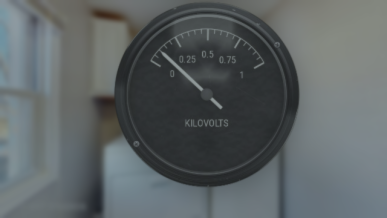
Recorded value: **0.1** kV
